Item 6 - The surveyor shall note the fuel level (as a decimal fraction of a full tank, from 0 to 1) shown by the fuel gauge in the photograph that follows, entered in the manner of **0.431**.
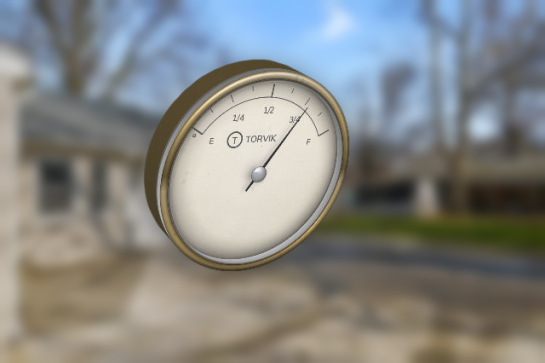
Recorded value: **0.75**
